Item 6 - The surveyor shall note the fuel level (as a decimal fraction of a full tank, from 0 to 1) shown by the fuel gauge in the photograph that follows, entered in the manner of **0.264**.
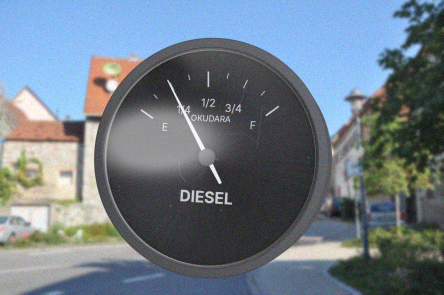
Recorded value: **0.25**
